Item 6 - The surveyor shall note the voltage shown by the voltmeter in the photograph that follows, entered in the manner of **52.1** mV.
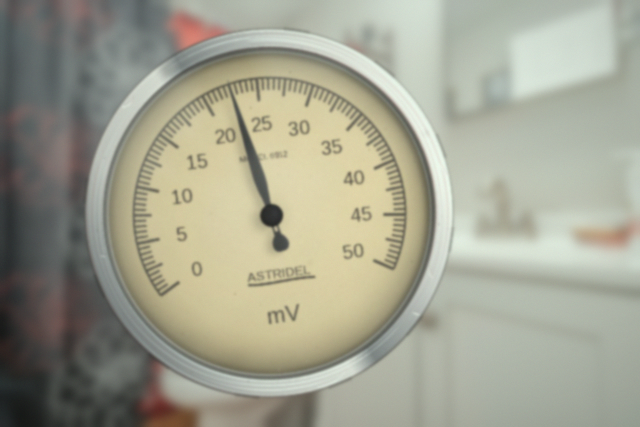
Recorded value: **22.5** mV
